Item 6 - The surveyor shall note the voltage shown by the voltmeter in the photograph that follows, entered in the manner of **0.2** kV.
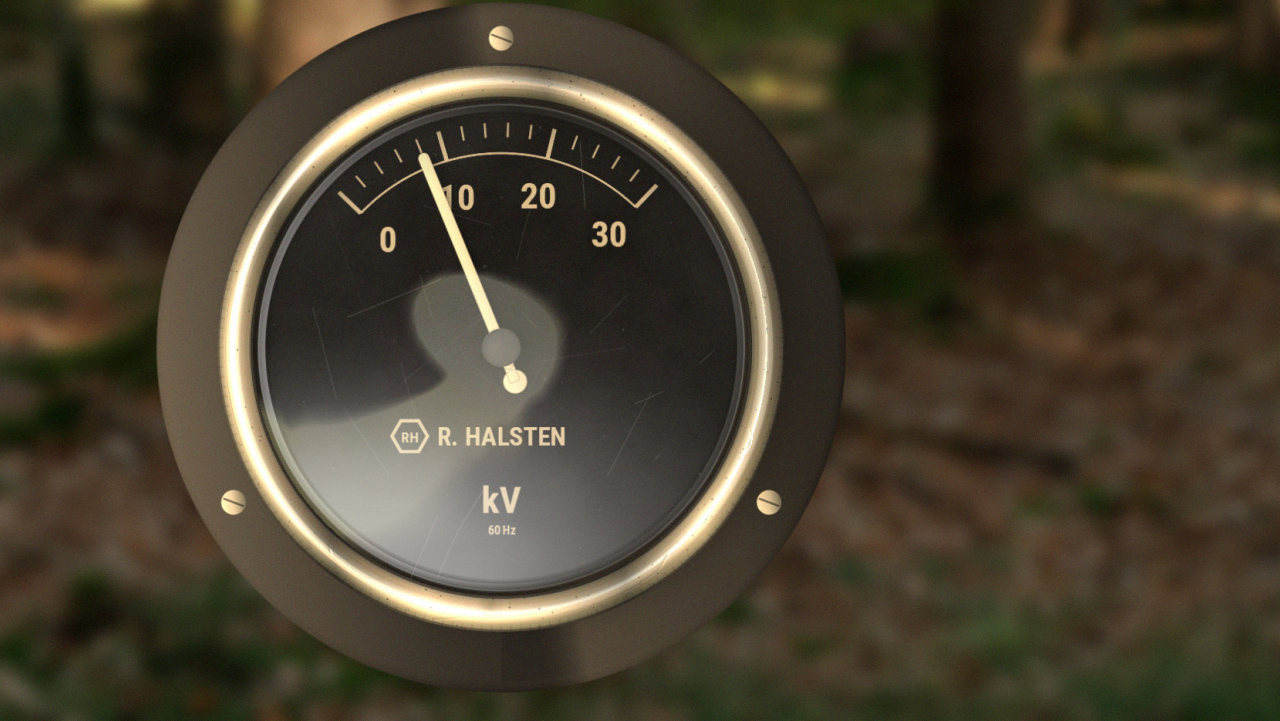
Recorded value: **8** kV
